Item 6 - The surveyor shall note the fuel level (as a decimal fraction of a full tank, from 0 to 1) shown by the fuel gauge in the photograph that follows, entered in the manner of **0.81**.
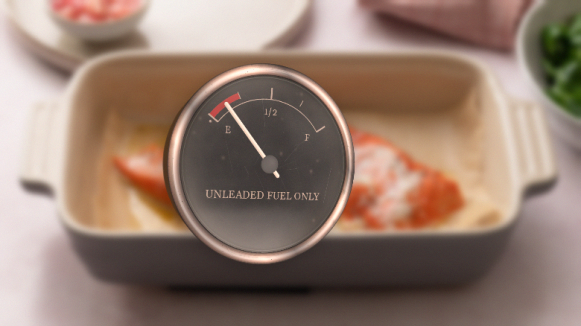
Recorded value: **0.125**
